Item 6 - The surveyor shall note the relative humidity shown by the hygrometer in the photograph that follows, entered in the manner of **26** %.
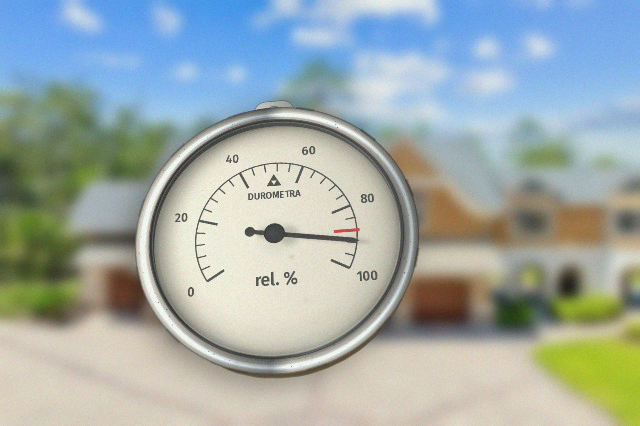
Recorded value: **92** %
